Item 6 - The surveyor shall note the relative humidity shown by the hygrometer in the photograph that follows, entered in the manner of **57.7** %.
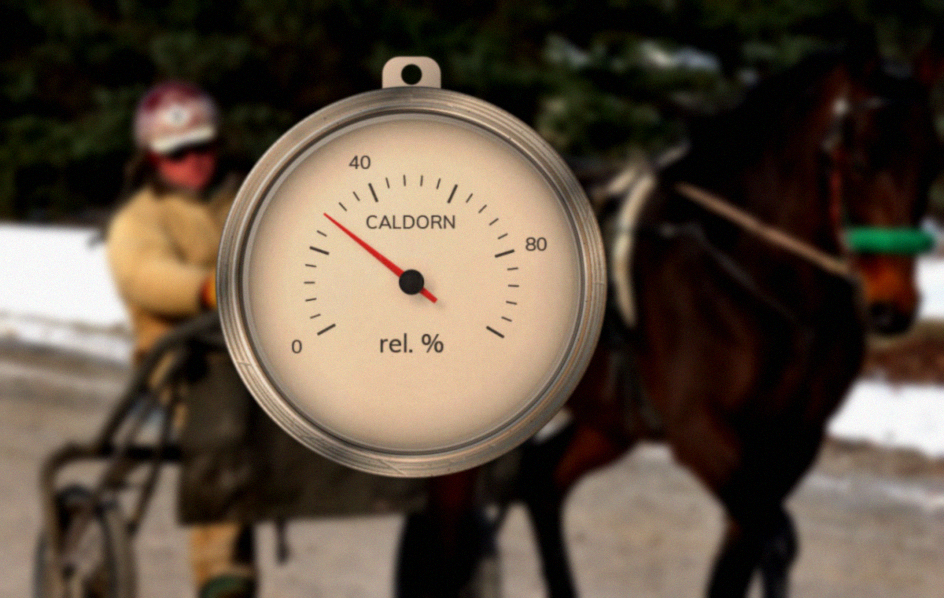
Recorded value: **28** %
